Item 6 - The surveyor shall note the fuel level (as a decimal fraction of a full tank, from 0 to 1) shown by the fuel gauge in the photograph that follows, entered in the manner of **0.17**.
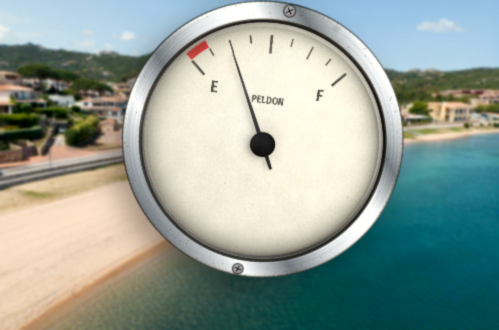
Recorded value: **0.25**
